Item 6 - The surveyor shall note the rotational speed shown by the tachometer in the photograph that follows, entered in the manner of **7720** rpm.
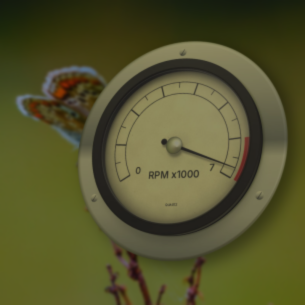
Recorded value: **6750** rpm
